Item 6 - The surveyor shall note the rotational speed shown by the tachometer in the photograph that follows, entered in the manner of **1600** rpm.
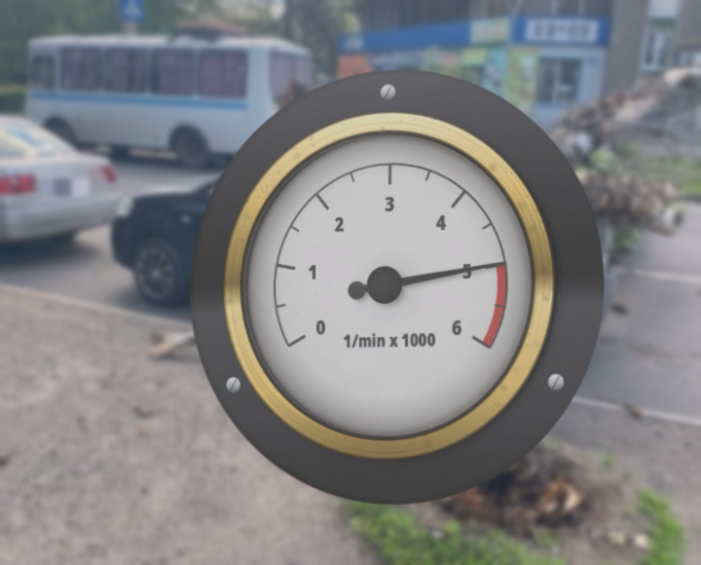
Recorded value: **5000** rpm
